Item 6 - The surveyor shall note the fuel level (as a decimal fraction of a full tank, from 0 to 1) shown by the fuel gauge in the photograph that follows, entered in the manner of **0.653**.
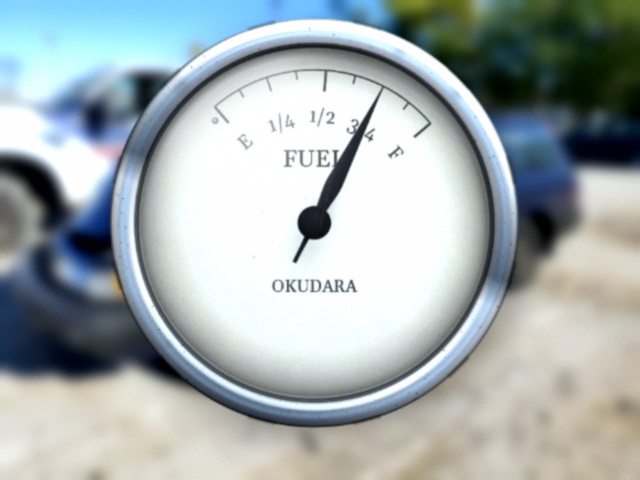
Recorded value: **0.75**
